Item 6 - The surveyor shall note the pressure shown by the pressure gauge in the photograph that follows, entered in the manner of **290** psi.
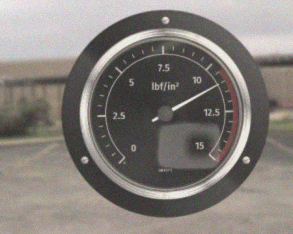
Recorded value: **11** psi
